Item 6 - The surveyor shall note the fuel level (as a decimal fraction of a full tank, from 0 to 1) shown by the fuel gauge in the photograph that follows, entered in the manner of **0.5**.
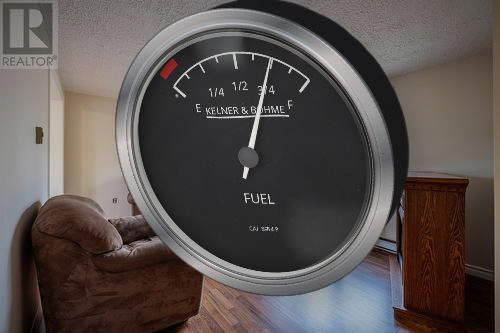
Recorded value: **0.75**
